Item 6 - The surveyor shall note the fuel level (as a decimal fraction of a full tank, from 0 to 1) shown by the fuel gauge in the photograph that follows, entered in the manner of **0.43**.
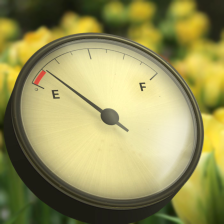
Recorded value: **0.125**
